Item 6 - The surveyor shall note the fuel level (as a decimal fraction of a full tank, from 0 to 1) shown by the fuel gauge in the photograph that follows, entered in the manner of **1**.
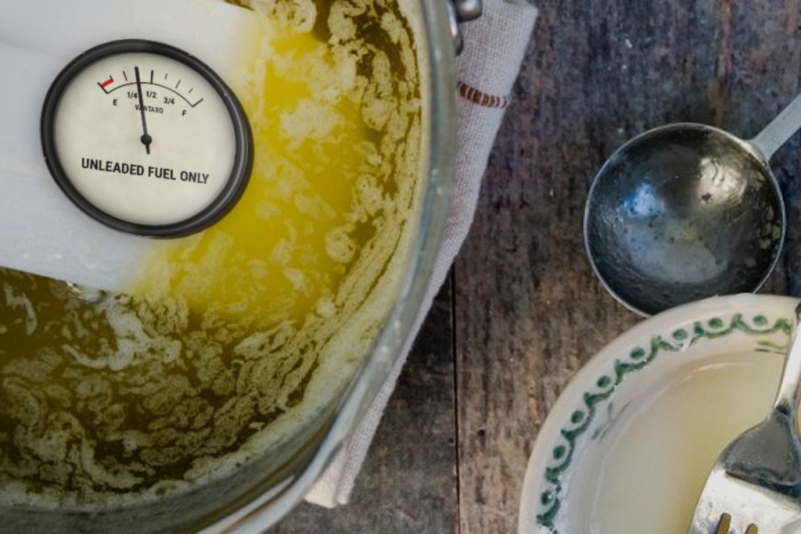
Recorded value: **0.375**
